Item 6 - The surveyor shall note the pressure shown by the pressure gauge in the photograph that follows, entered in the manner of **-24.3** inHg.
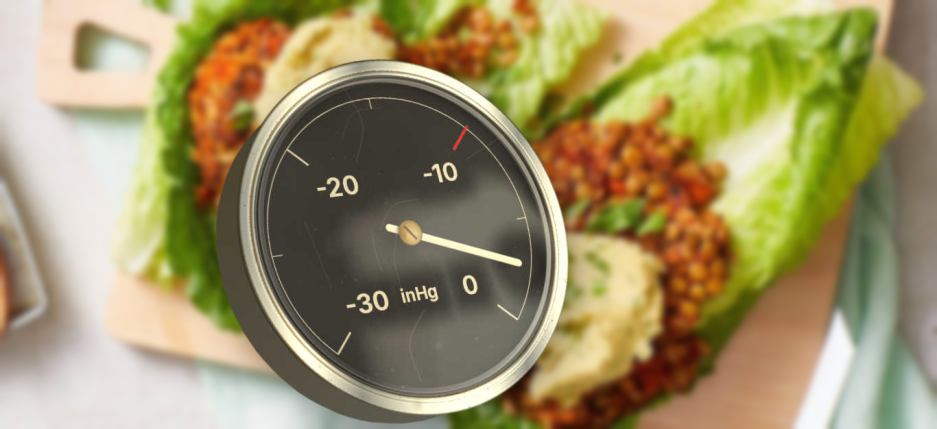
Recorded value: **-2.5** inHg
